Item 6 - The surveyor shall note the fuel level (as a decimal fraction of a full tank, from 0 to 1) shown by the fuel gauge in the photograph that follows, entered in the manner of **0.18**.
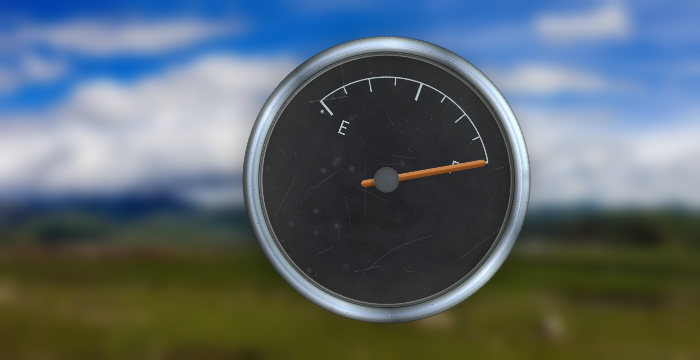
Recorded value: **1**
